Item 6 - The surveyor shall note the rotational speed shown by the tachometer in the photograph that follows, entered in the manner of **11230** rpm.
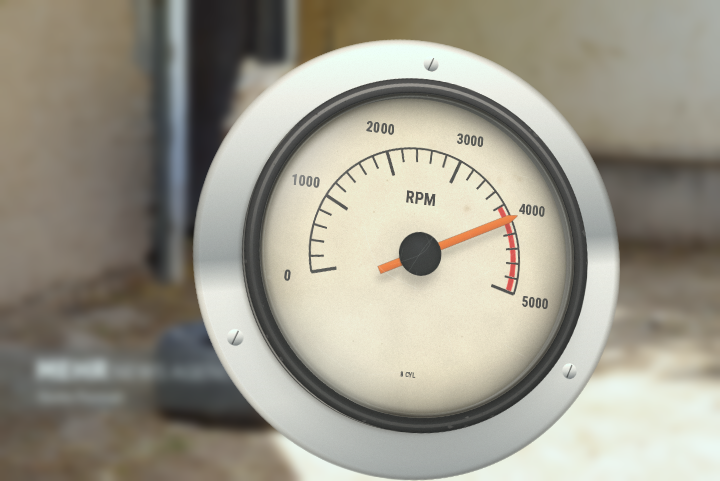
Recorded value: **4000** rpm
